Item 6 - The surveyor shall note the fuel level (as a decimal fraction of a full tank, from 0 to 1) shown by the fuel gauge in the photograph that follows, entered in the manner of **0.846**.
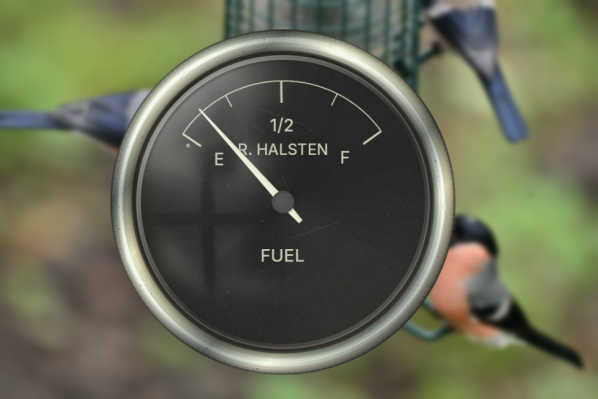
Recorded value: **0.125**
